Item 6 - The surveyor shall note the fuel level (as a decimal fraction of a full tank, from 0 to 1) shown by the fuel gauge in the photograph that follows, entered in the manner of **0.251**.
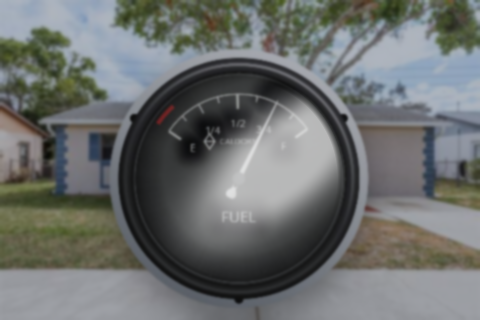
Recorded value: **0.75**
